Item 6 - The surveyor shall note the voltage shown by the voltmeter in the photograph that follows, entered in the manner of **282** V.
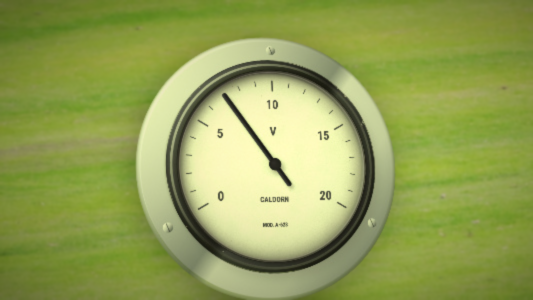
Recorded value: **7** V
